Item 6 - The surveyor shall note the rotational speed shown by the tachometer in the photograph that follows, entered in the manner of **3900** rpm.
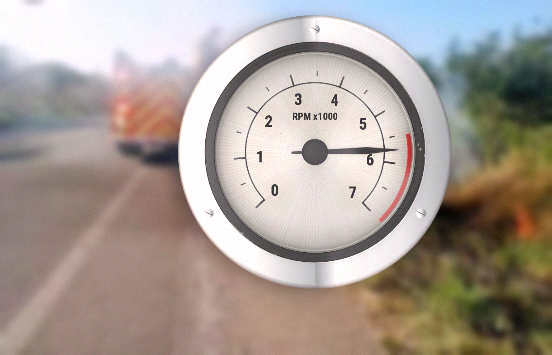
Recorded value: **5750** rpm
